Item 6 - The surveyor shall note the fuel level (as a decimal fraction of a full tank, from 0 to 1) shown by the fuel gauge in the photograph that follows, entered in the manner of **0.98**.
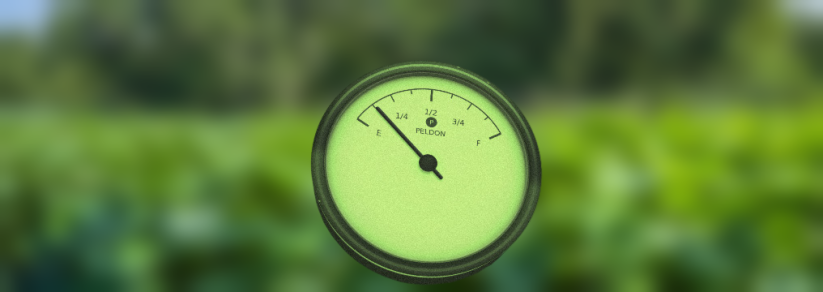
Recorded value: **0.125**
